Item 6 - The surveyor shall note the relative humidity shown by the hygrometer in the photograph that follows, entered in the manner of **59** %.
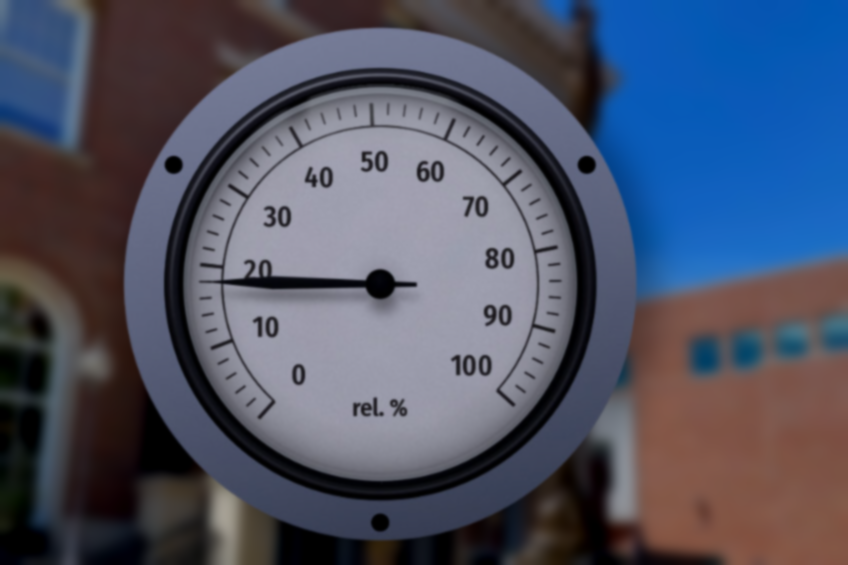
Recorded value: **18** %
